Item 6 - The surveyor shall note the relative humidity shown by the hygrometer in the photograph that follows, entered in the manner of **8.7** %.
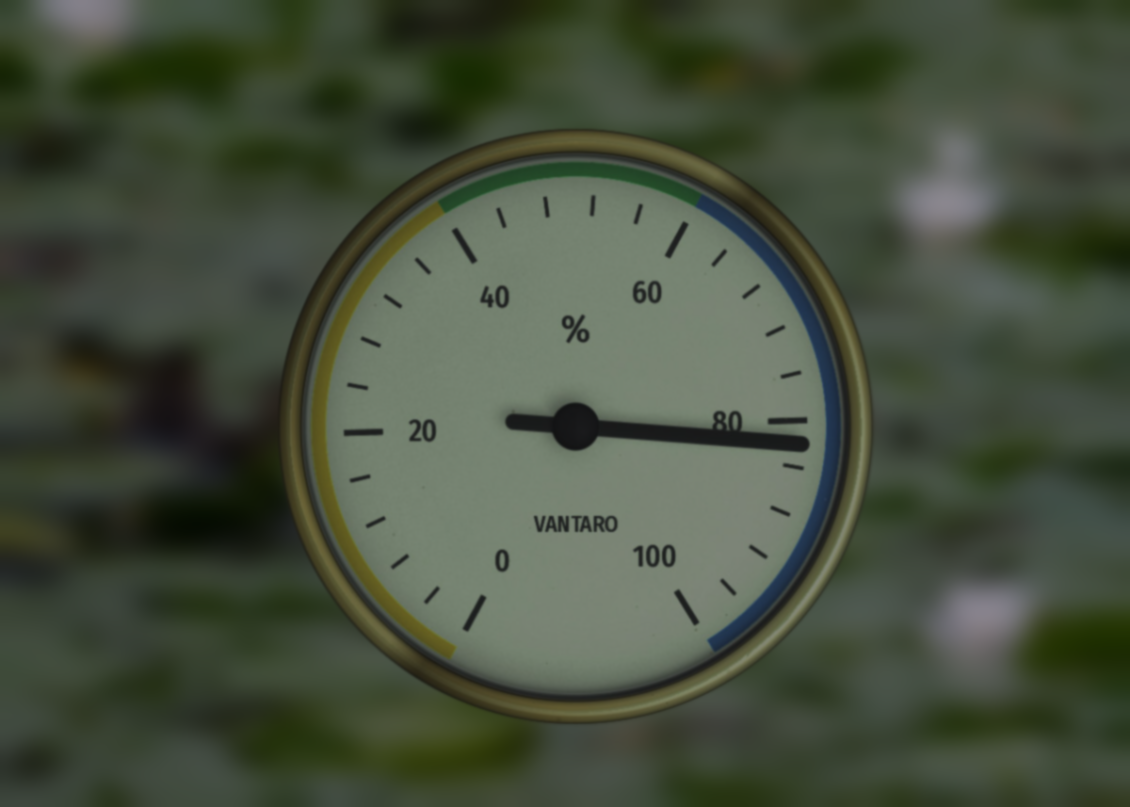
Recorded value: **82** %
